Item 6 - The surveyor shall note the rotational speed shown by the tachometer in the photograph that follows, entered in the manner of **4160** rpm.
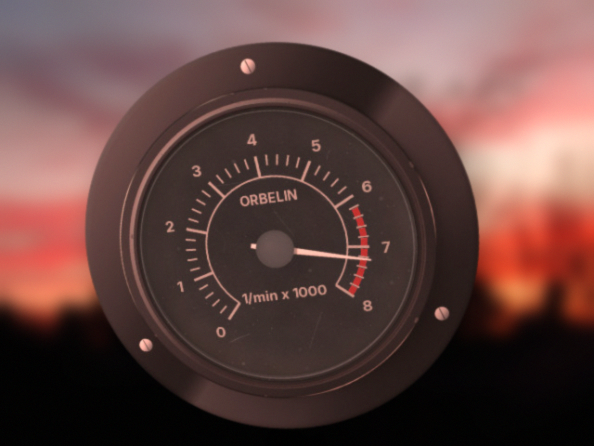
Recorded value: **7200** rpm
